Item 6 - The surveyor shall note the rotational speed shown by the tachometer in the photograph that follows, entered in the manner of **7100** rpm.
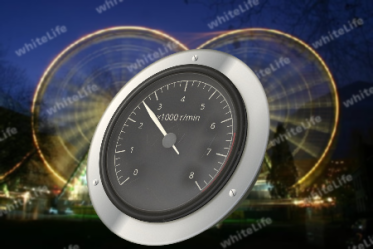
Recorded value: **2600** rpm
